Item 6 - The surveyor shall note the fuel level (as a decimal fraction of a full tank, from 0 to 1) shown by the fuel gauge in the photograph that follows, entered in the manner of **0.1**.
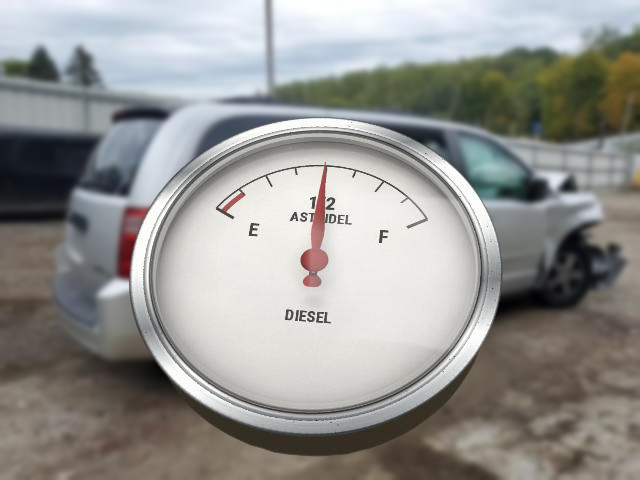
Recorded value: **0.5**
